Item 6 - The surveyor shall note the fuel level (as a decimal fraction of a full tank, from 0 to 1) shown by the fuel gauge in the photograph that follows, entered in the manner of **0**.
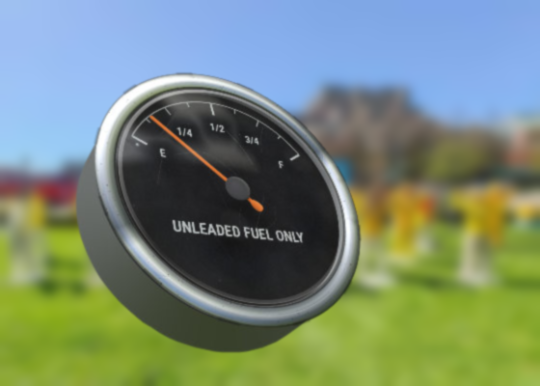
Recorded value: **0.125**
